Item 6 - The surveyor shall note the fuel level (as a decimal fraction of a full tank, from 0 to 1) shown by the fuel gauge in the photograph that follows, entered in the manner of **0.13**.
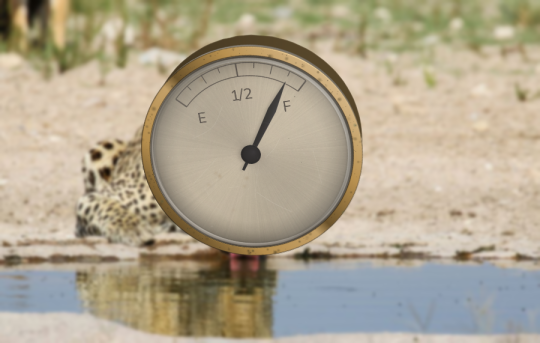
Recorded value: **0.875**
